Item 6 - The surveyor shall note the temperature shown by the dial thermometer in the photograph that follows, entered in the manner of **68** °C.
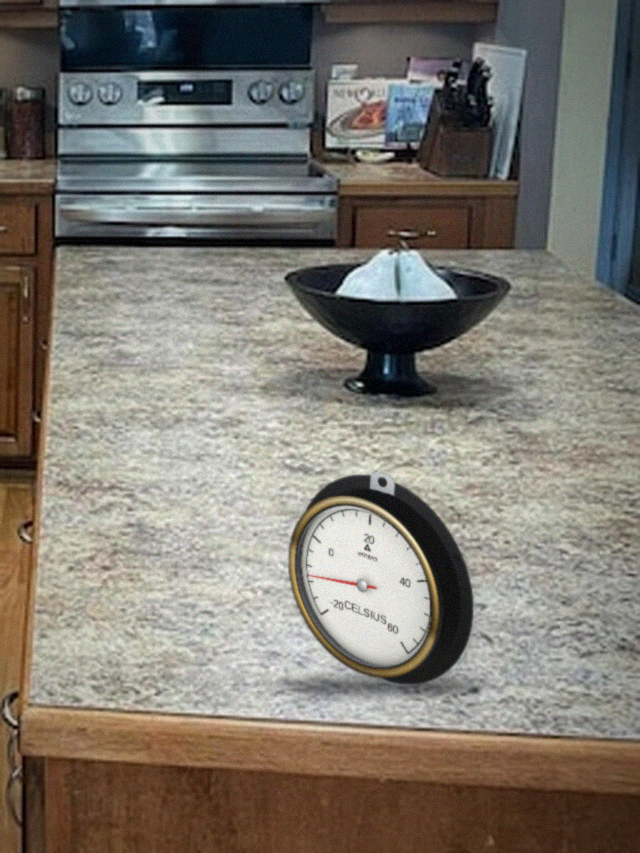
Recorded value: **-10** °C
